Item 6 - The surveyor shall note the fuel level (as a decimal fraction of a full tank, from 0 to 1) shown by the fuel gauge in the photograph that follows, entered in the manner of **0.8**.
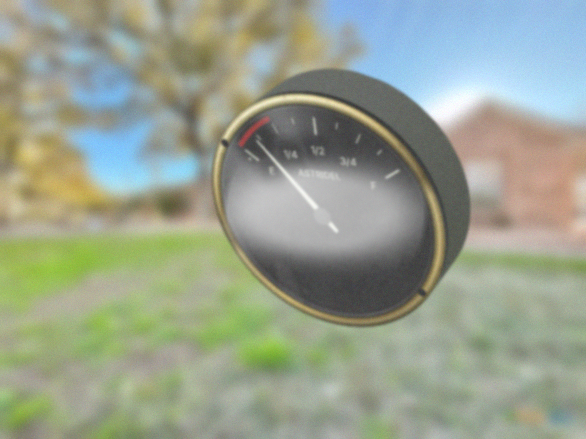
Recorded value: **0.125**
